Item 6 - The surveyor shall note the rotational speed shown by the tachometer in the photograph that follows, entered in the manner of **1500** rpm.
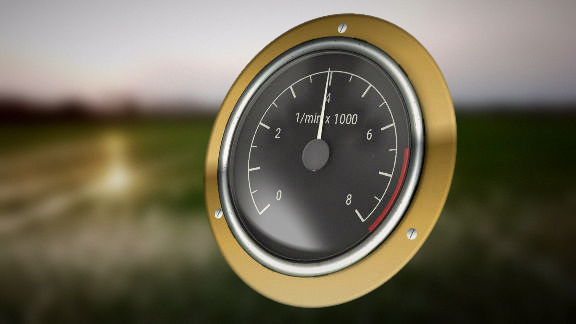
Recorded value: **4000** rpm
